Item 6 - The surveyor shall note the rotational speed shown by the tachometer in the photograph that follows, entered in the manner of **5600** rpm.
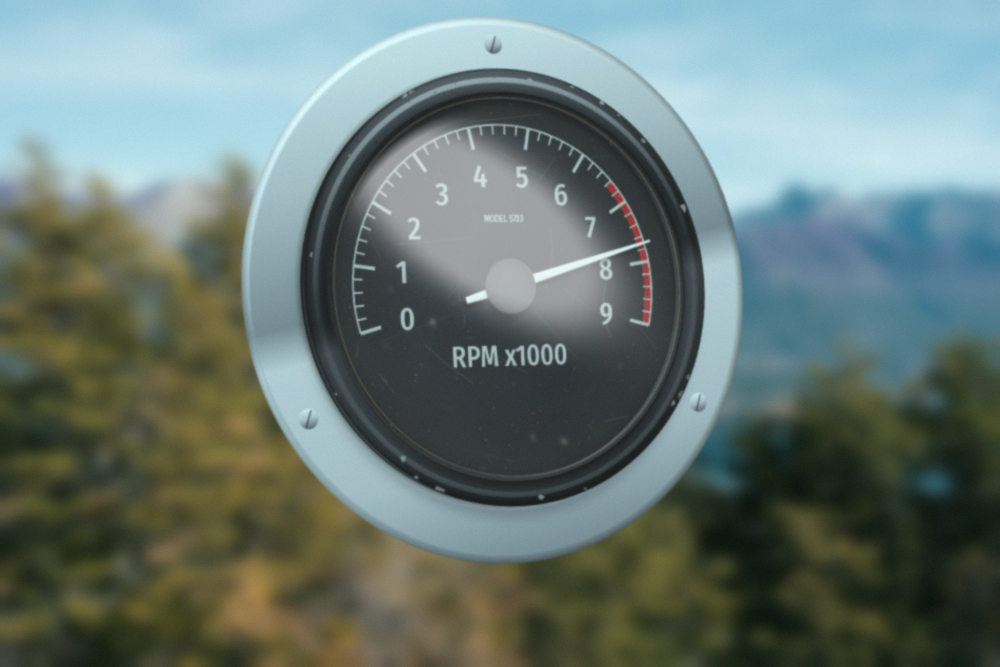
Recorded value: **7700** rpm
